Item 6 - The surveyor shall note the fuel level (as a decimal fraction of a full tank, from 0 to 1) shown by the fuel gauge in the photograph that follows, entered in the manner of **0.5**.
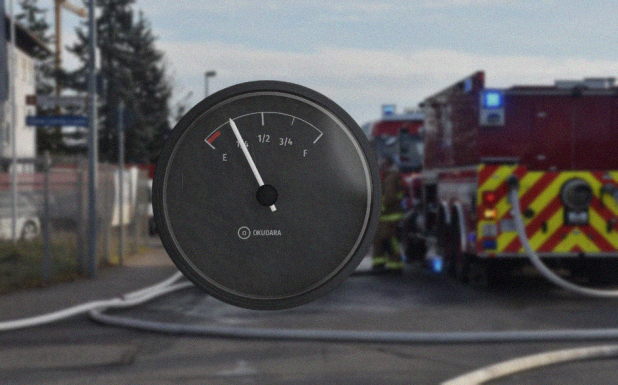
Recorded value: **0.25**
